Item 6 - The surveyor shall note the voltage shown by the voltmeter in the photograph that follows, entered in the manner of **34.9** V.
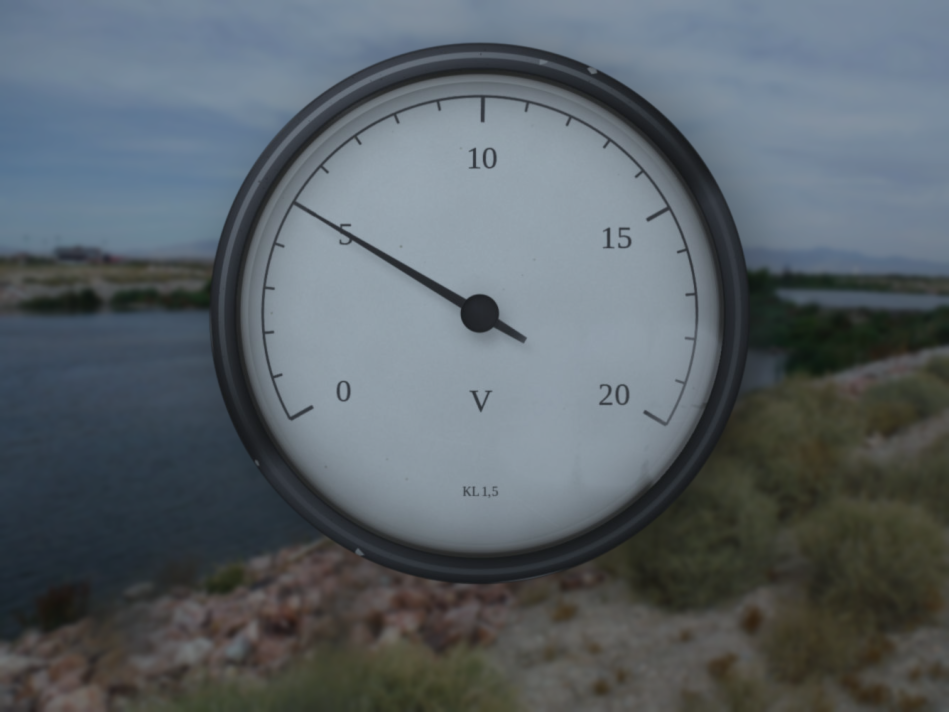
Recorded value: **5** V
